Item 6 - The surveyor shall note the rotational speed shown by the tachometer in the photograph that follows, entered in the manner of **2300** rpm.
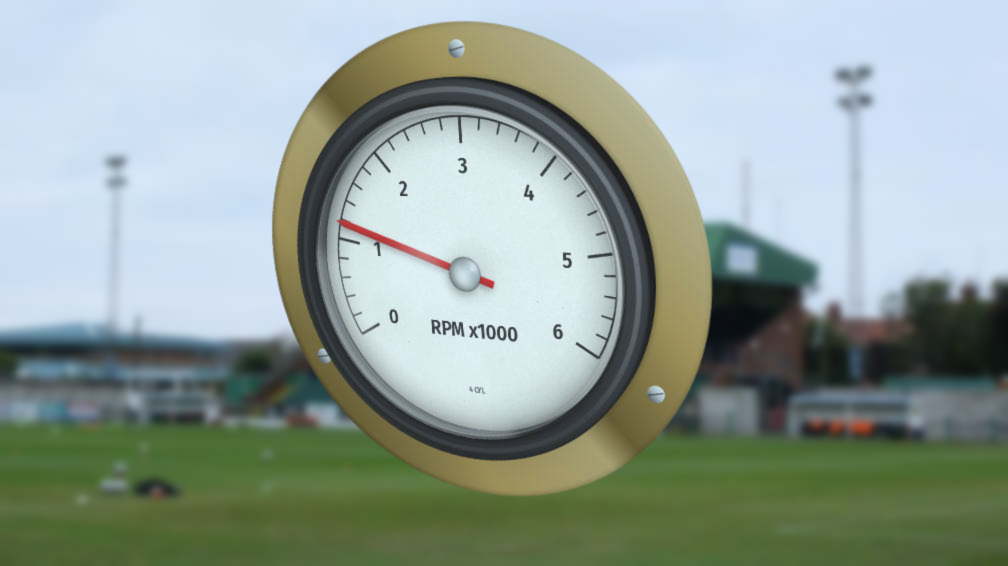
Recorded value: **1200** rpm
